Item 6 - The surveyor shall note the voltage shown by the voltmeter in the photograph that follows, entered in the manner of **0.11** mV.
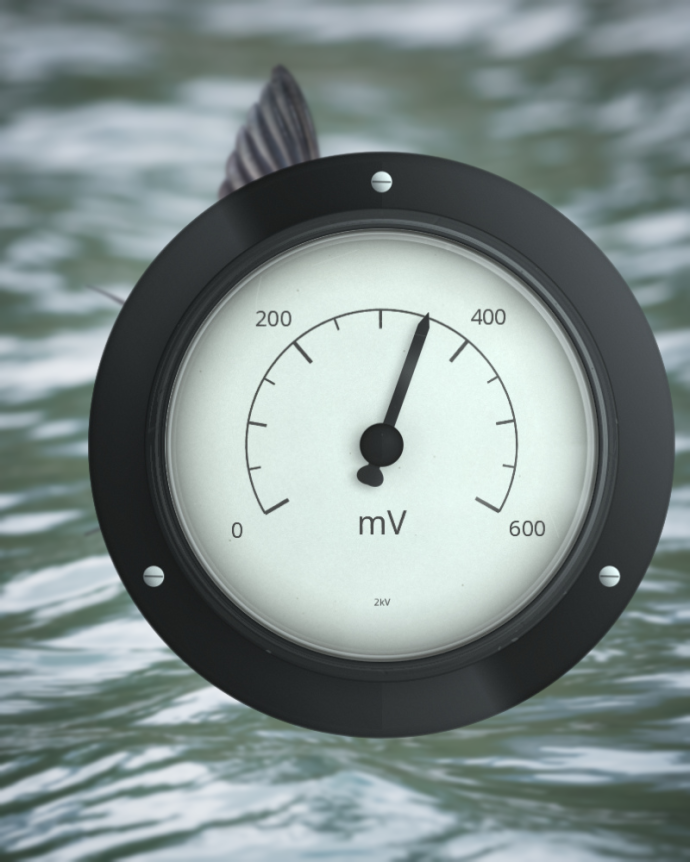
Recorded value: **350** mV
